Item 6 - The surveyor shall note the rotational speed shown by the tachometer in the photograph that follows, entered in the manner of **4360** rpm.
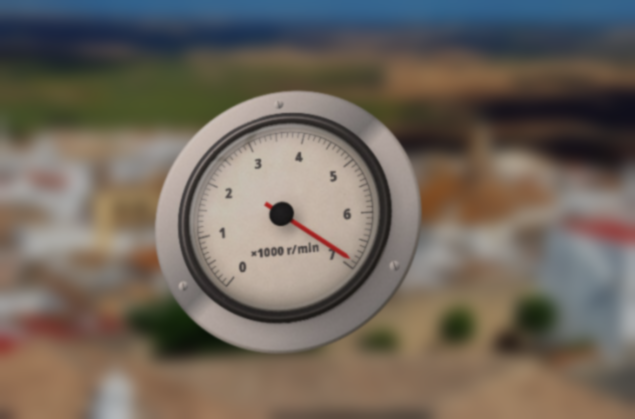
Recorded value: **6900** rpm
